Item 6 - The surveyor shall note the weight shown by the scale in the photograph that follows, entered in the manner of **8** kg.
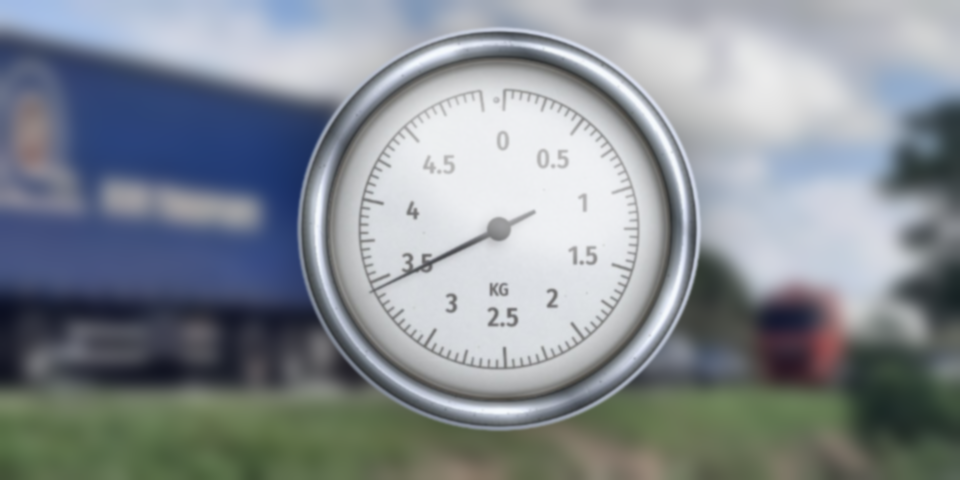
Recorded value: **3.45** kg
